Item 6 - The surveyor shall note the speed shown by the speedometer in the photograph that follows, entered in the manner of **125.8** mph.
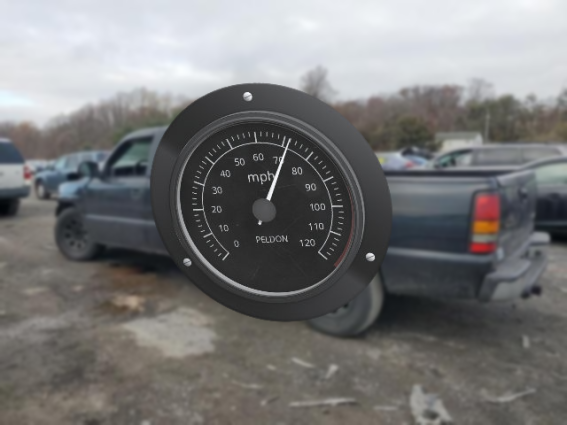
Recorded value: **72** mph
